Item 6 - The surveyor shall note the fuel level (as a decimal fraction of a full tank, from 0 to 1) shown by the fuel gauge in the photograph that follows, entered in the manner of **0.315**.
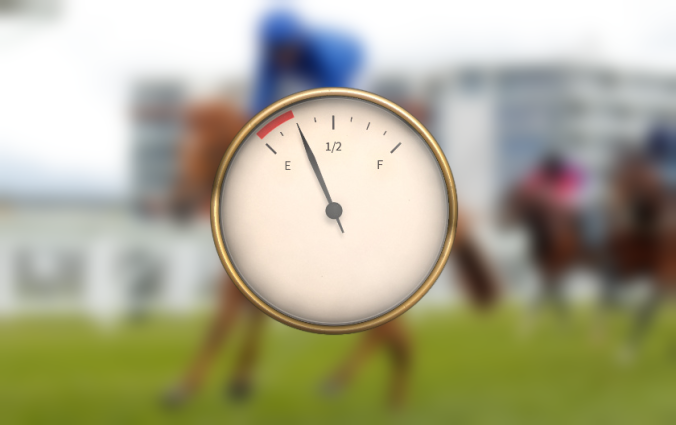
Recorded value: **0.25**
